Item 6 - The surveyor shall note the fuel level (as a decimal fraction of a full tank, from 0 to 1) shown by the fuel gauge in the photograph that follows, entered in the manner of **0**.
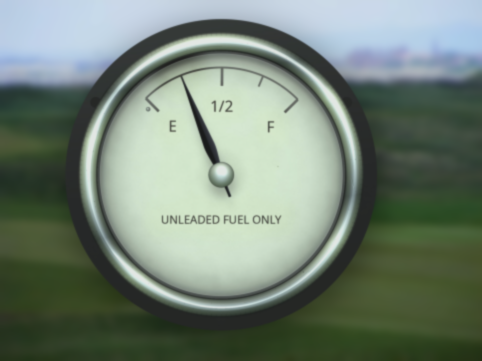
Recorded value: **0.25**
